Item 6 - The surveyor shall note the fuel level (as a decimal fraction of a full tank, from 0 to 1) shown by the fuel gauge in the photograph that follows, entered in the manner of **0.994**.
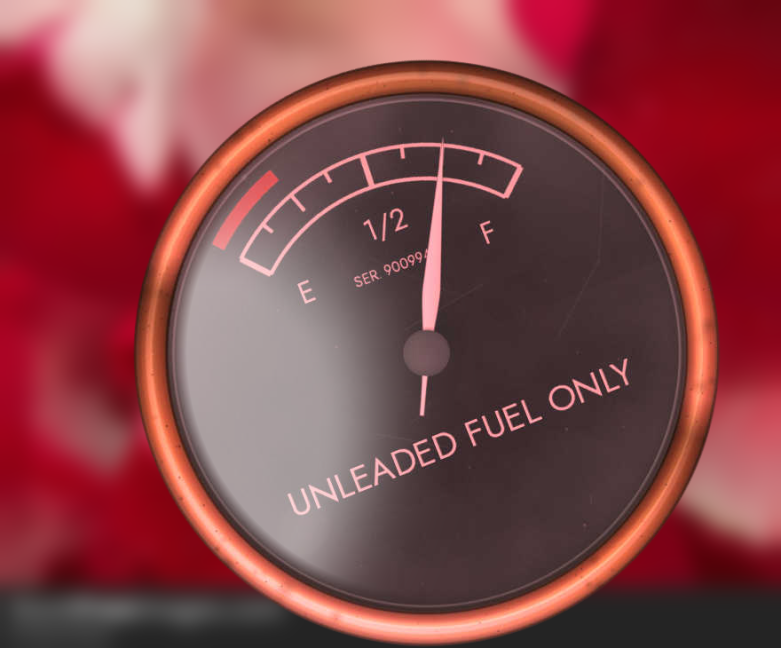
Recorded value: **0.75**
